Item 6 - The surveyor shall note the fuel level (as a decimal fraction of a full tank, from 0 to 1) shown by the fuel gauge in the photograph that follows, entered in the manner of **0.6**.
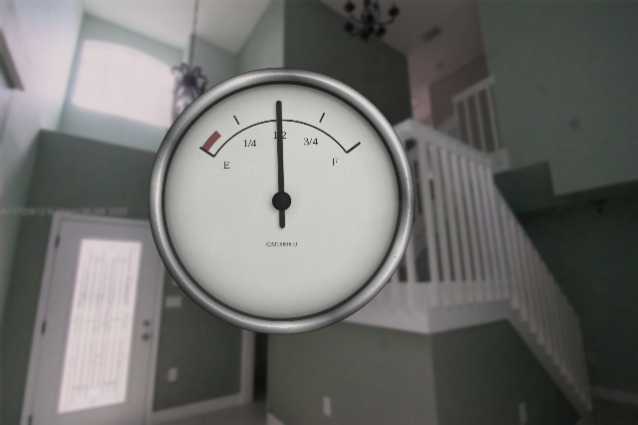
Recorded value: **0.5**
